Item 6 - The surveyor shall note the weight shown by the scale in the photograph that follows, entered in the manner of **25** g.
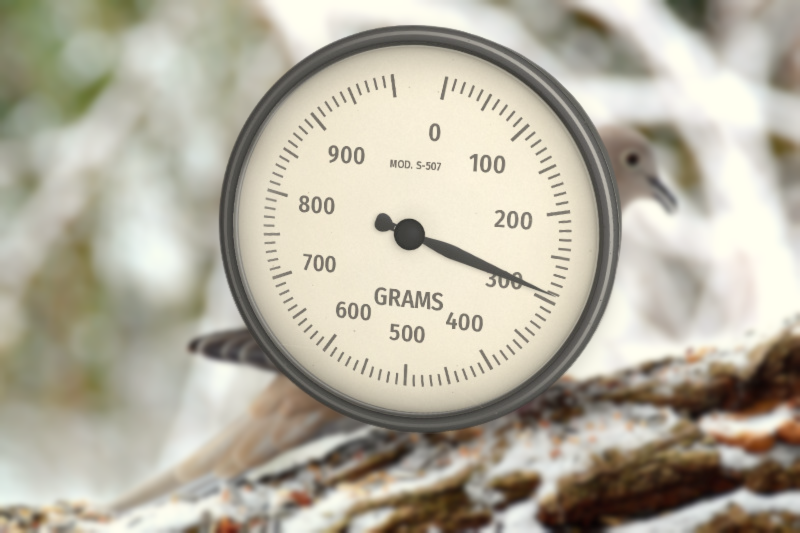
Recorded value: **290** g
